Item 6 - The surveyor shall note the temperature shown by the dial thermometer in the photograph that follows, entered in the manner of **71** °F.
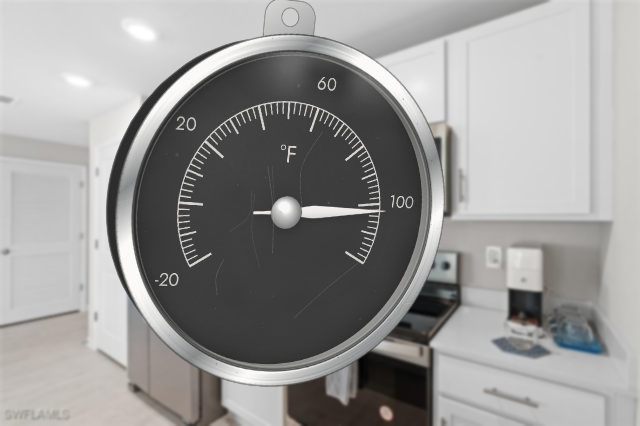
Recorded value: **102** °F
